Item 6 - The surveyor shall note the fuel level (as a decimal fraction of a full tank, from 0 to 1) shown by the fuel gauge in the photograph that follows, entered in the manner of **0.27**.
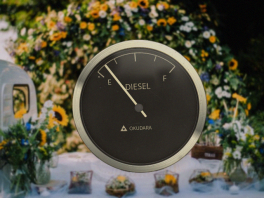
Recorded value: **0.125**
